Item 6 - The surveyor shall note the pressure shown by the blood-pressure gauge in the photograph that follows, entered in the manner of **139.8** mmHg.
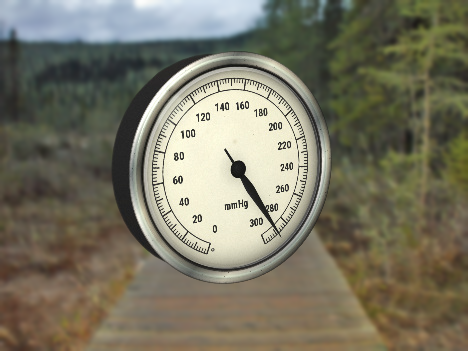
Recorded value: **290** mmHg
